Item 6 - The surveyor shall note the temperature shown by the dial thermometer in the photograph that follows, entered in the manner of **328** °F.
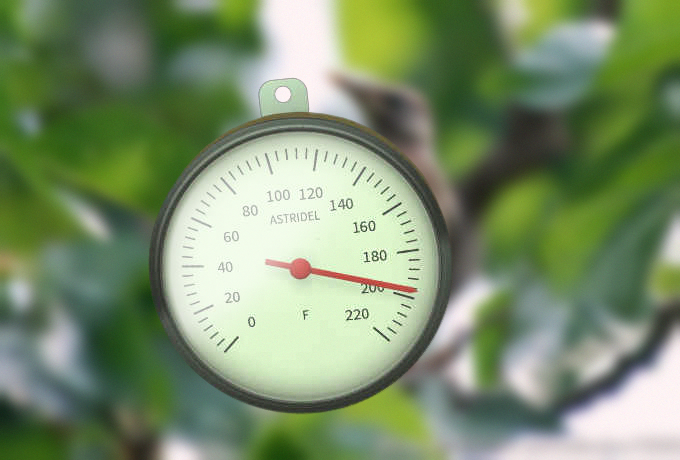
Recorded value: **196** °F
